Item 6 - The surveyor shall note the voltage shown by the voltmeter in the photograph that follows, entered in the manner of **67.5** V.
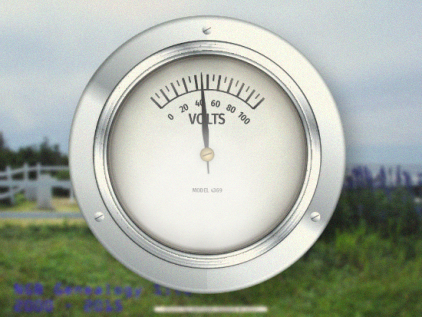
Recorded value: **45** V
